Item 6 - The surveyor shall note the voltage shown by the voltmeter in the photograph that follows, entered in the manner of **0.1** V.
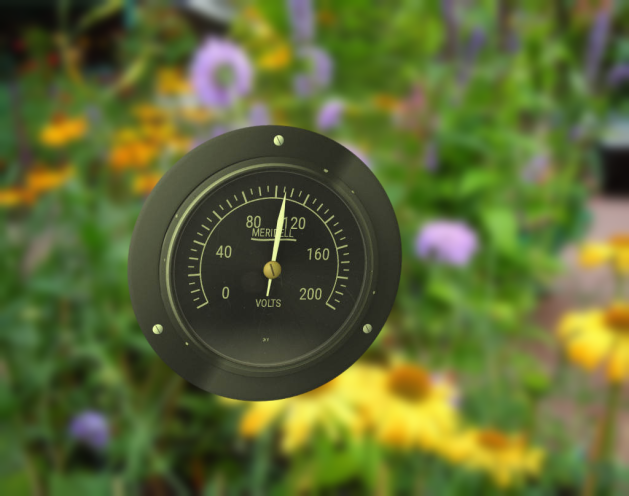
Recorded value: **105** V
